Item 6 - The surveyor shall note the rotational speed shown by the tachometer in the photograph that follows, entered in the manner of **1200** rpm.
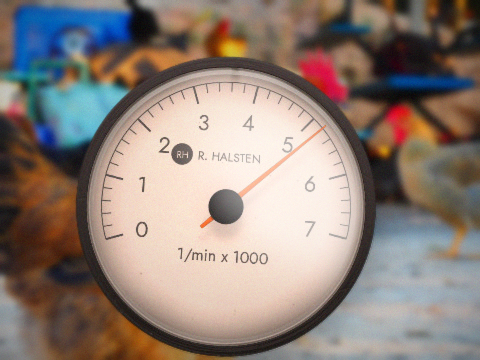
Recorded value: **5200** rpm
